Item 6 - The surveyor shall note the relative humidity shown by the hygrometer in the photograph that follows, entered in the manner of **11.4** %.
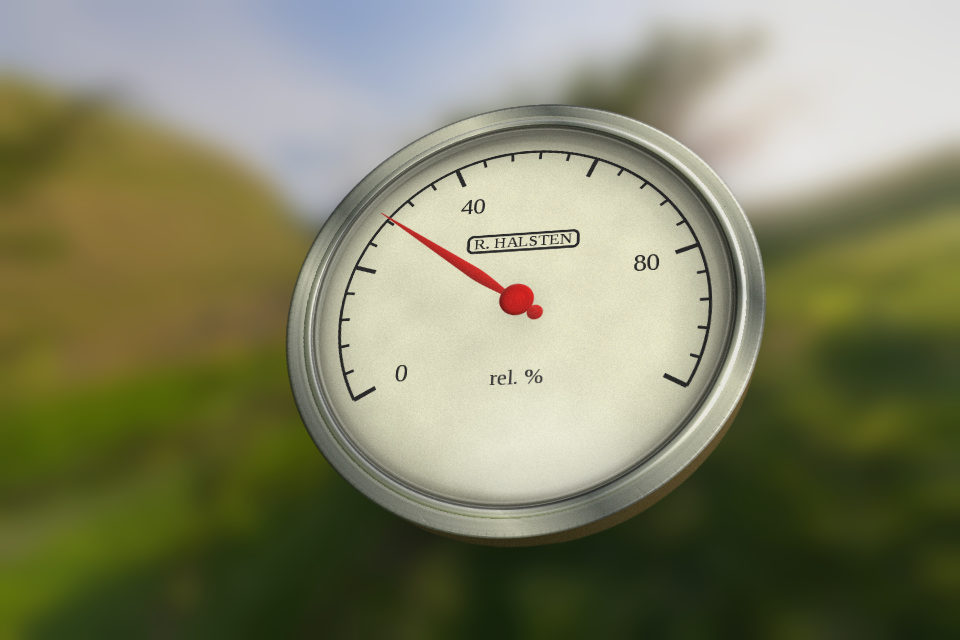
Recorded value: **28** %
